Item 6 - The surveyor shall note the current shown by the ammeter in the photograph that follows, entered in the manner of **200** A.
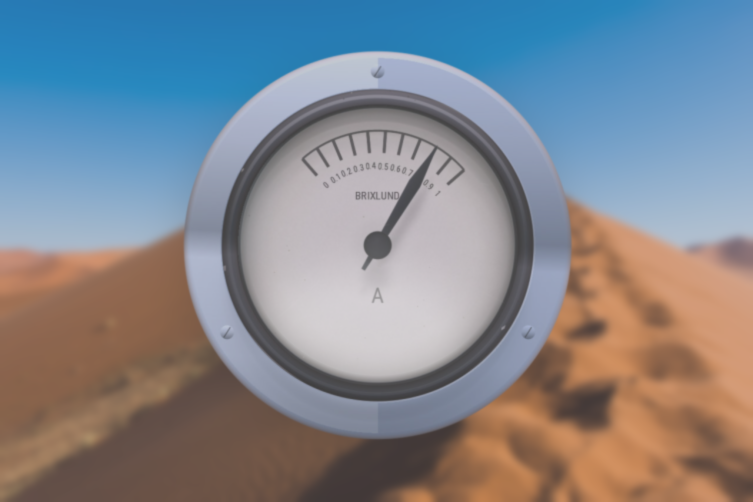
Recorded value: **0.8** A
